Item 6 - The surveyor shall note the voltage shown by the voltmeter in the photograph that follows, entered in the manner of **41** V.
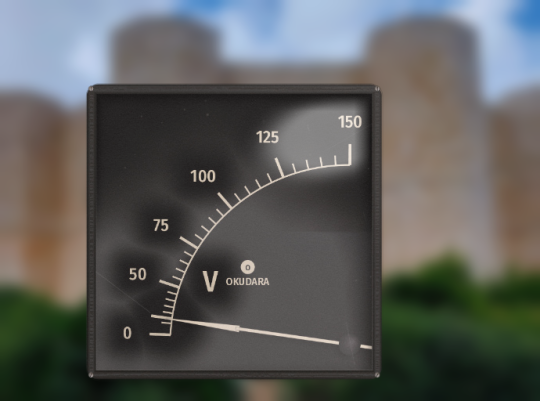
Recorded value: **25** V
